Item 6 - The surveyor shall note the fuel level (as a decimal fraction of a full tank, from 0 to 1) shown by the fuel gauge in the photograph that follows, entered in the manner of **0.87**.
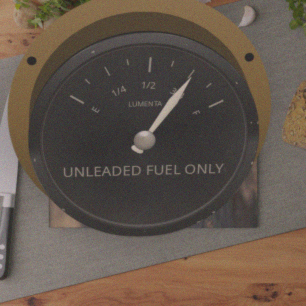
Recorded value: **0.75**
